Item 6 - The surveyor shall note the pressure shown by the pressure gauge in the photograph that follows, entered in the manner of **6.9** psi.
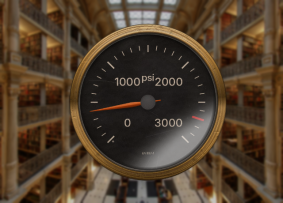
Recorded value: **400** psi
